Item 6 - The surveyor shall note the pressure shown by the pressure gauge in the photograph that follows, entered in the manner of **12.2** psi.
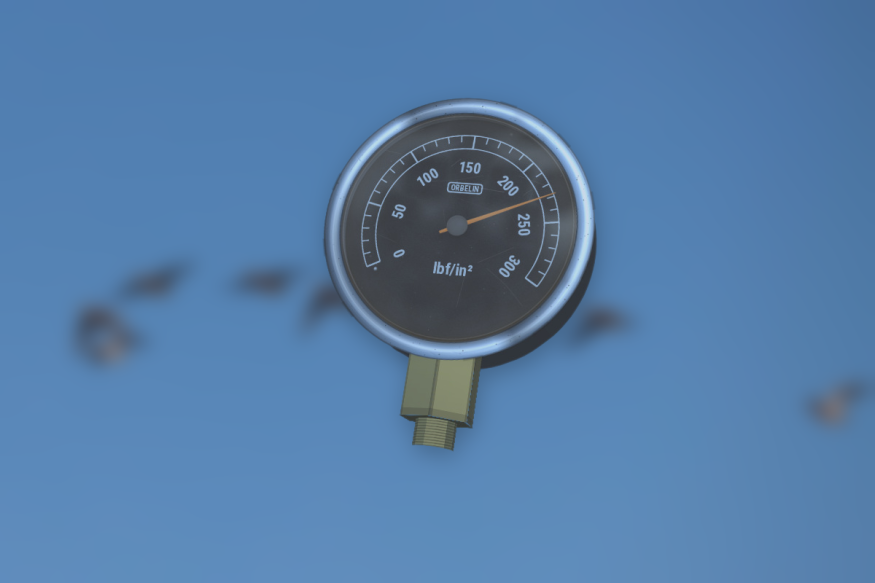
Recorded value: **230** psi
